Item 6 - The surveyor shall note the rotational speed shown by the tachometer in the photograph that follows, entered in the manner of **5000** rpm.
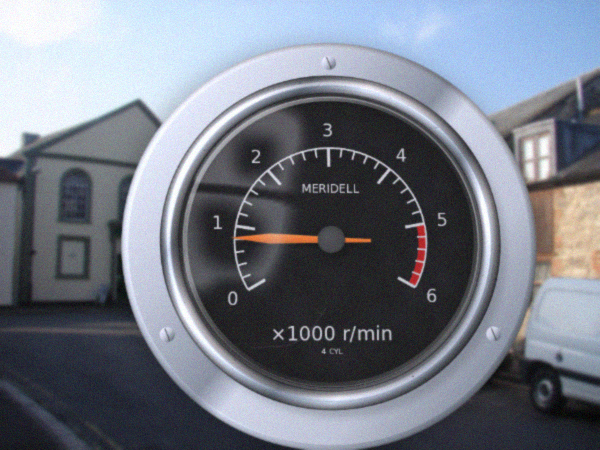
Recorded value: **800** rpm
